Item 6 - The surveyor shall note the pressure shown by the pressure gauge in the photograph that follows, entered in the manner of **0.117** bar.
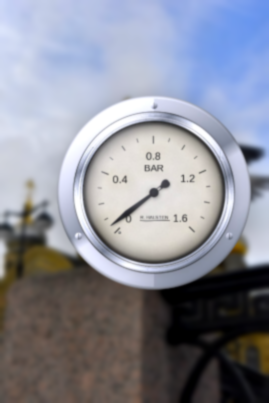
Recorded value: **0.05** bar
